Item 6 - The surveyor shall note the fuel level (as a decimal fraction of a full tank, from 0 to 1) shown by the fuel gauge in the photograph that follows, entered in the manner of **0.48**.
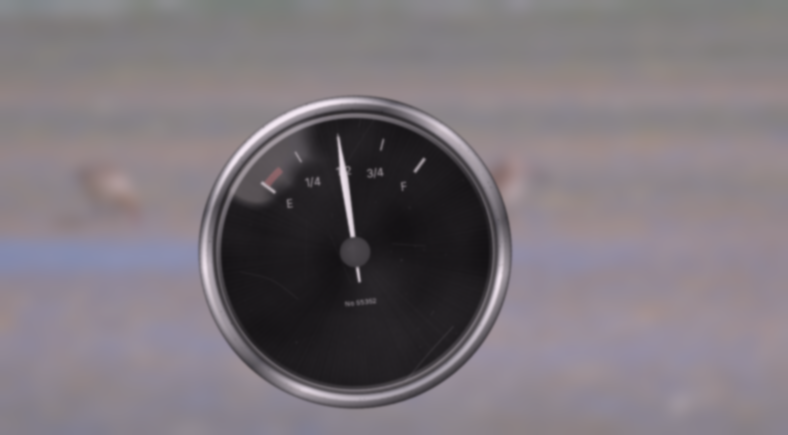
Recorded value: **0.5**
